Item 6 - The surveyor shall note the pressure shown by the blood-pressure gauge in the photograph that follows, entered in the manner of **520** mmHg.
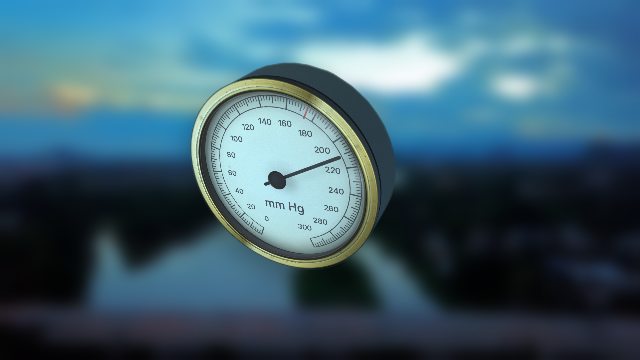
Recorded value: **210** mmHg
